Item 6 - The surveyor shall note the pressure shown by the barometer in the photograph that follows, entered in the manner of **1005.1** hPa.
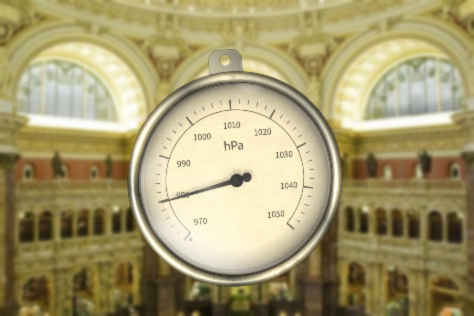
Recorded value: **980** hPa
